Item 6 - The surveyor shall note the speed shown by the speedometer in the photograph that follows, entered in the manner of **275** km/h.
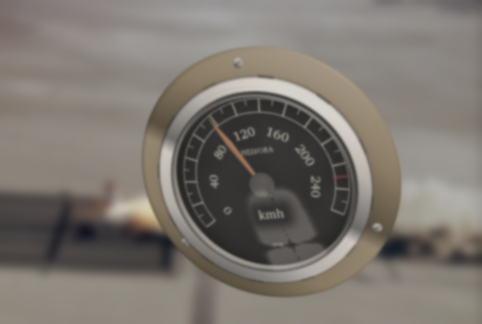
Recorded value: **100** km/h
